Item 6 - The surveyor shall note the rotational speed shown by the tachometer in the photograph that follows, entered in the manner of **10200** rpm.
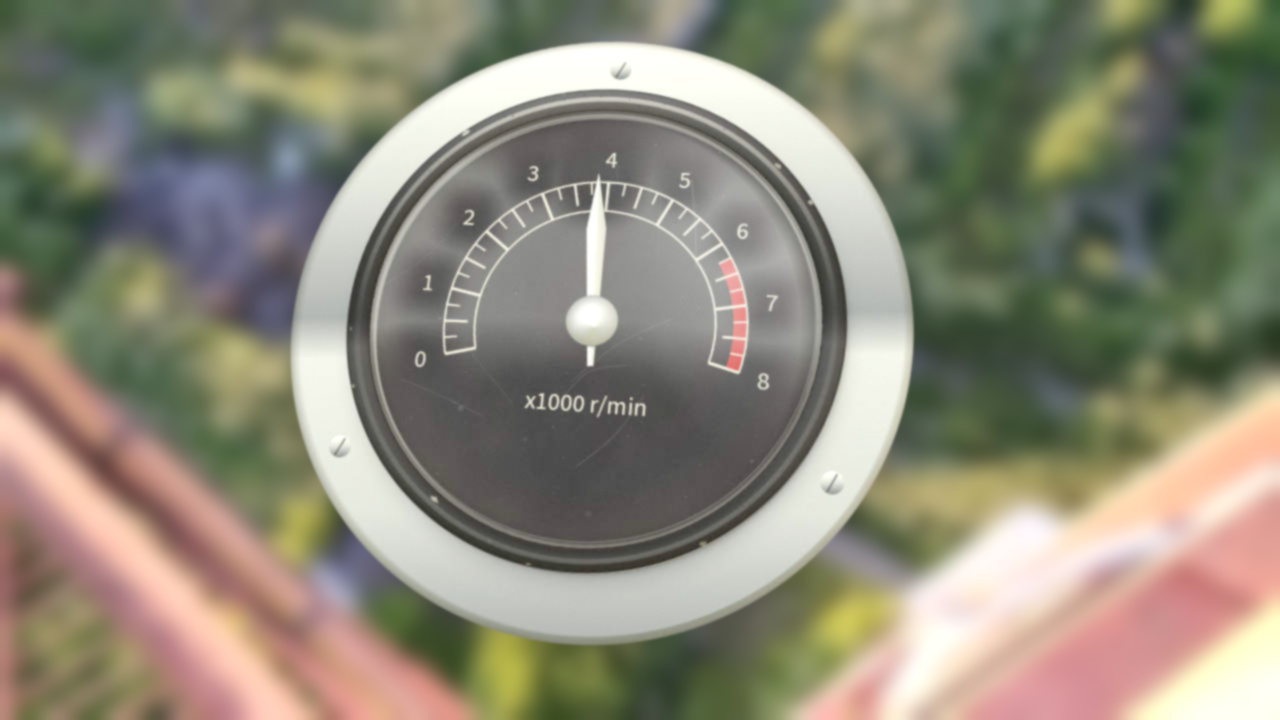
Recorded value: **3875** rpm
